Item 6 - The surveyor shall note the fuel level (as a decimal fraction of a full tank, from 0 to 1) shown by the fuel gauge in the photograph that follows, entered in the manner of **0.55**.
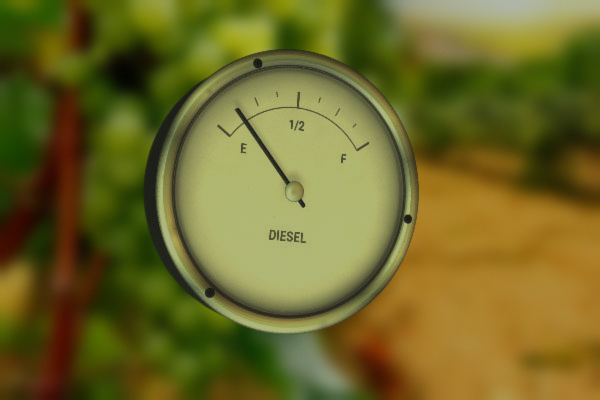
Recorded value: **0.125**
